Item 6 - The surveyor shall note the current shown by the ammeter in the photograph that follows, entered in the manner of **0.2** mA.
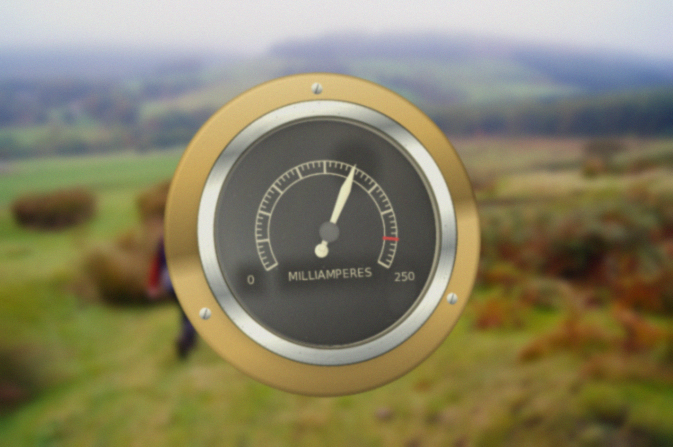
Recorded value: **150** mA
